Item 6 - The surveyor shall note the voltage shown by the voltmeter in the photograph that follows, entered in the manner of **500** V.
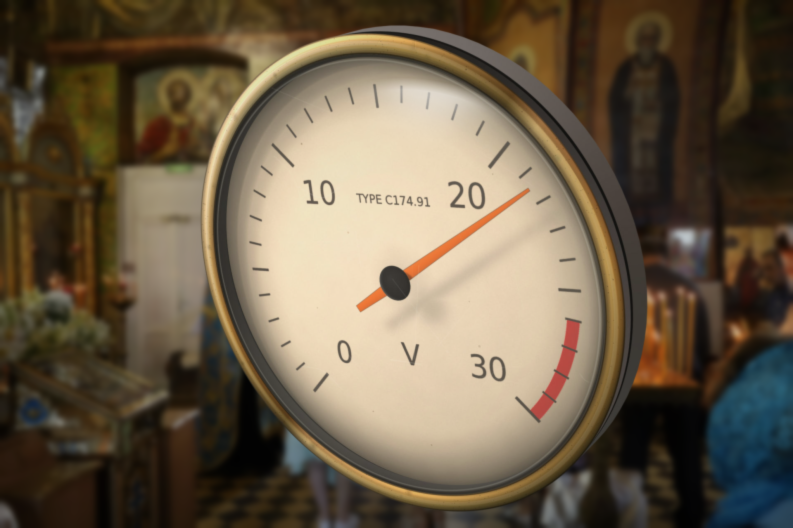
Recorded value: **21.5** V
